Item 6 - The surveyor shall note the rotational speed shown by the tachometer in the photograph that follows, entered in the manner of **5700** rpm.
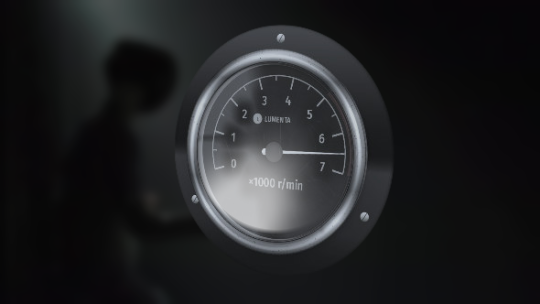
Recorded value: **6500** rpm
